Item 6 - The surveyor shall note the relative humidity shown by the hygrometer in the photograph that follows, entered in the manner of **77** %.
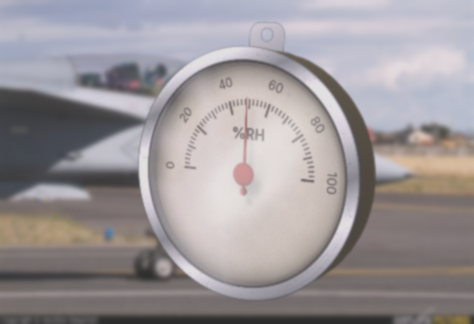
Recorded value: **50** %
